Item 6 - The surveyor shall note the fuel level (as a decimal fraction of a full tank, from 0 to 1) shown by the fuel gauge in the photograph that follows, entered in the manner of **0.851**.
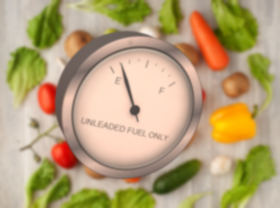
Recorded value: **0.125**
